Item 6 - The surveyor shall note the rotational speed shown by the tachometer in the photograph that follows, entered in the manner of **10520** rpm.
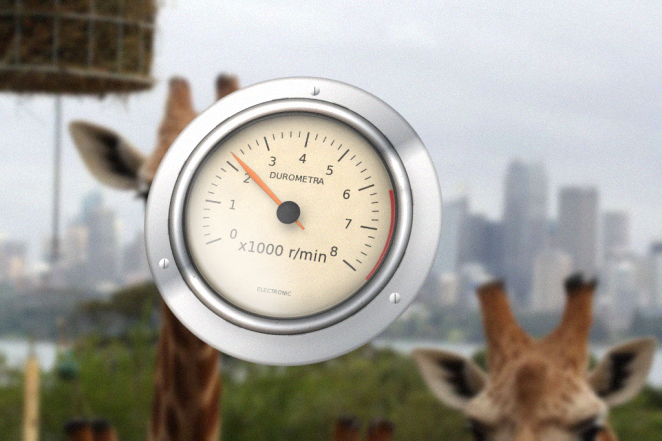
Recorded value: **2200** rpm
